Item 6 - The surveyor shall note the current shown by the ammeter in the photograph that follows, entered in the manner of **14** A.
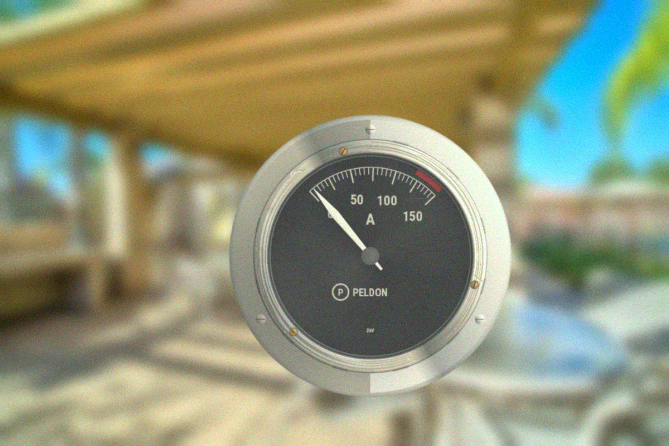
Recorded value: **5** A
